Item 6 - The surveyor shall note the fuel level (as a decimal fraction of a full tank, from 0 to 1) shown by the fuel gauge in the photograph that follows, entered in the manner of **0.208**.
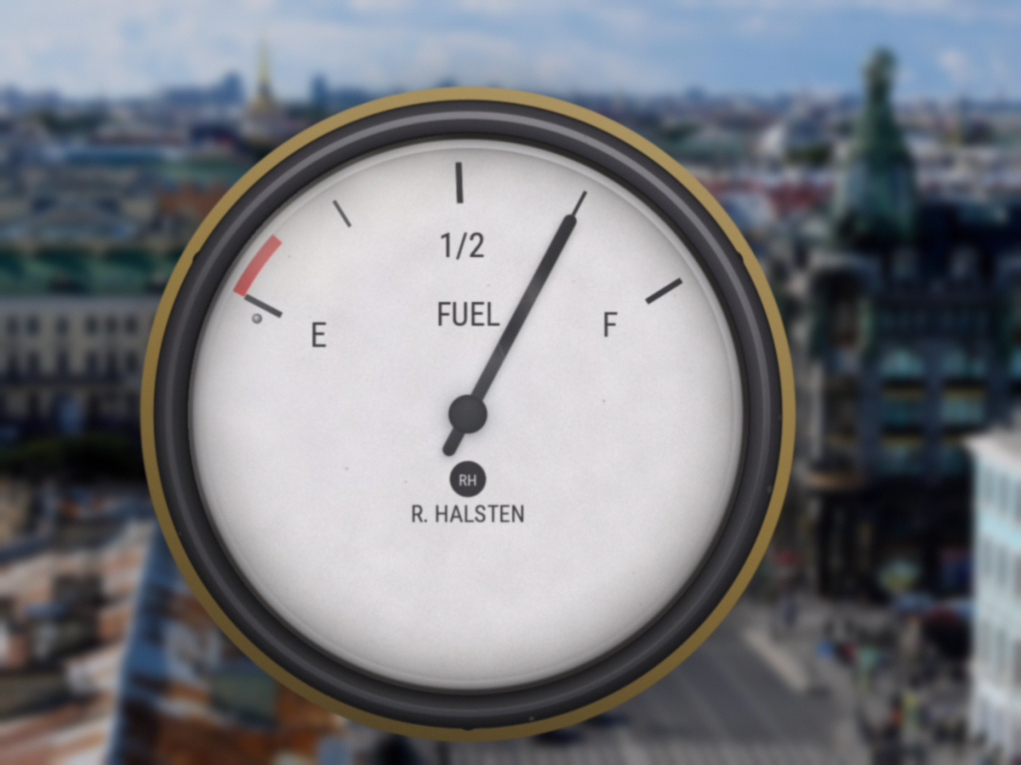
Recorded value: **0.75**
